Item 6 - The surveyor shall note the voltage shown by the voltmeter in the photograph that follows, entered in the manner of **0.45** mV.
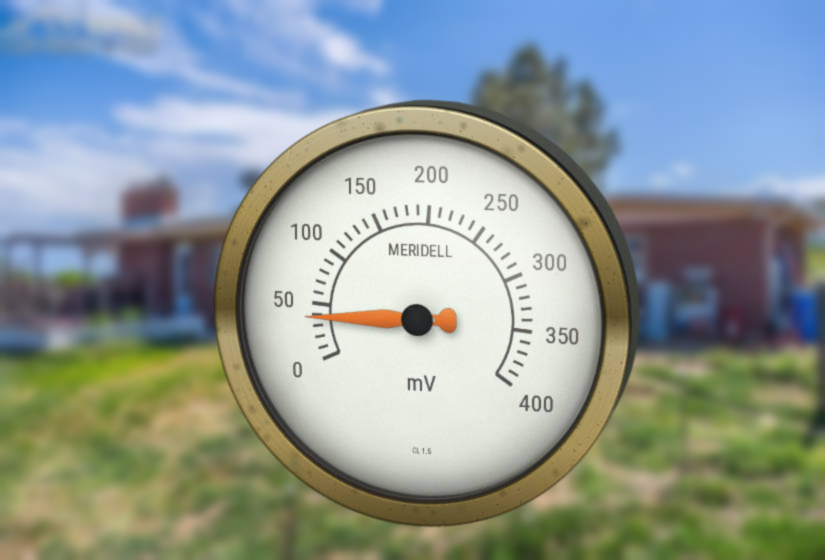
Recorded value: **40** mV
